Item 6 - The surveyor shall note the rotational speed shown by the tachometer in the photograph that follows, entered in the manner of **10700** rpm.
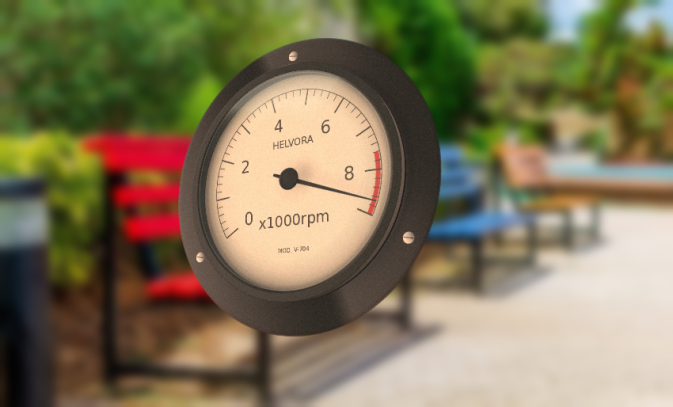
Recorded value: **8700** rpm
